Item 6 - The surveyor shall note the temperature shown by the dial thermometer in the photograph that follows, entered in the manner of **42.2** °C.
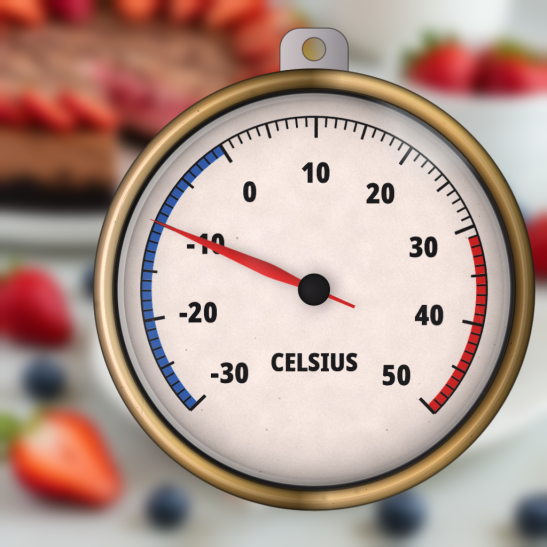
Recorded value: **-10** °C
